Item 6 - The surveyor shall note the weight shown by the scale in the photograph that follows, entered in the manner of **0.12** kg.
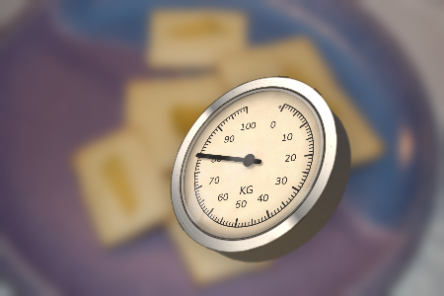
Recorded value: **80** kg
